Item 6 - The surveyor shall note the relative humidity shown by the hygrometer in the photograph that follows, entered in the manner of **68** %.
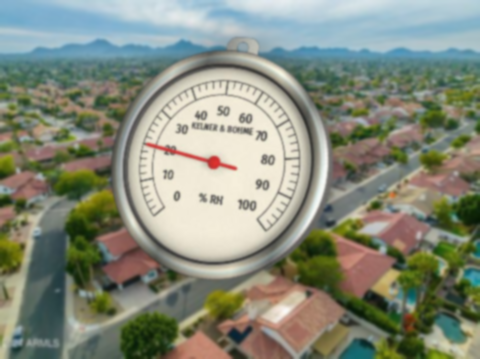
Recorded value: **20** %
